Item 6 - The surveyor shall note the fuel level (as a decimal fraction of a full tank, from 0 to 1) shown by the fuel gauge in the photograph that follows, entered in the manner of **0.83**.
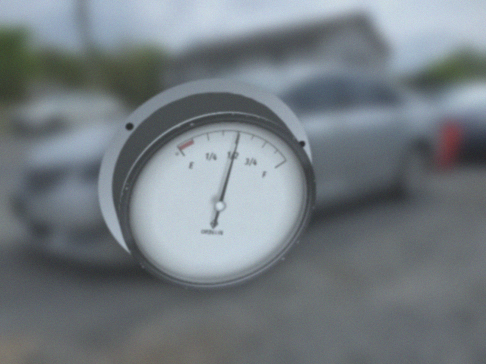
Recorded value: **0.5**
